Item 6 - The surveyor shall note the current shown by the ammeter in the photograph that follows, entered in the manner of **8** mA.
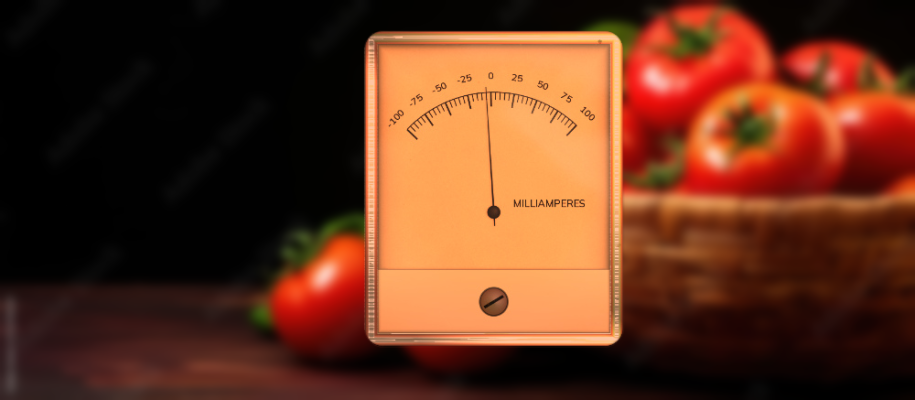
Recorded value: **-5** mA
